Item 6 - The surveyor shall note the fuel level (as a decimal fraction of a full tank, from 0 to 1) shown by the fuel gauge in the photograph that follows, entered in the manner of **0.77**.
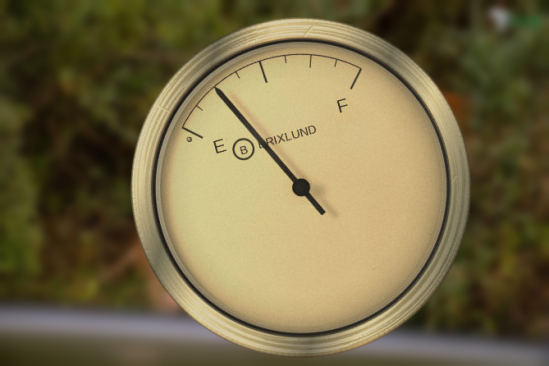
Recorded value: **0.25**
